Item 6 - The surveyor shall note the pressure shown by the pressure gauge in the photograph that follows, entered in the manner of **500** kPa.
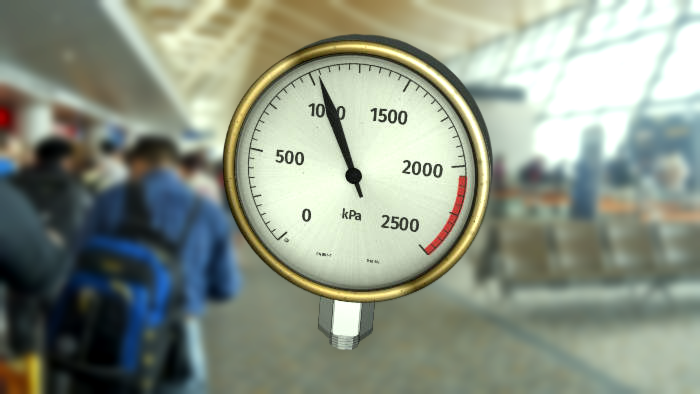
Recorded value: **1050** kPa
